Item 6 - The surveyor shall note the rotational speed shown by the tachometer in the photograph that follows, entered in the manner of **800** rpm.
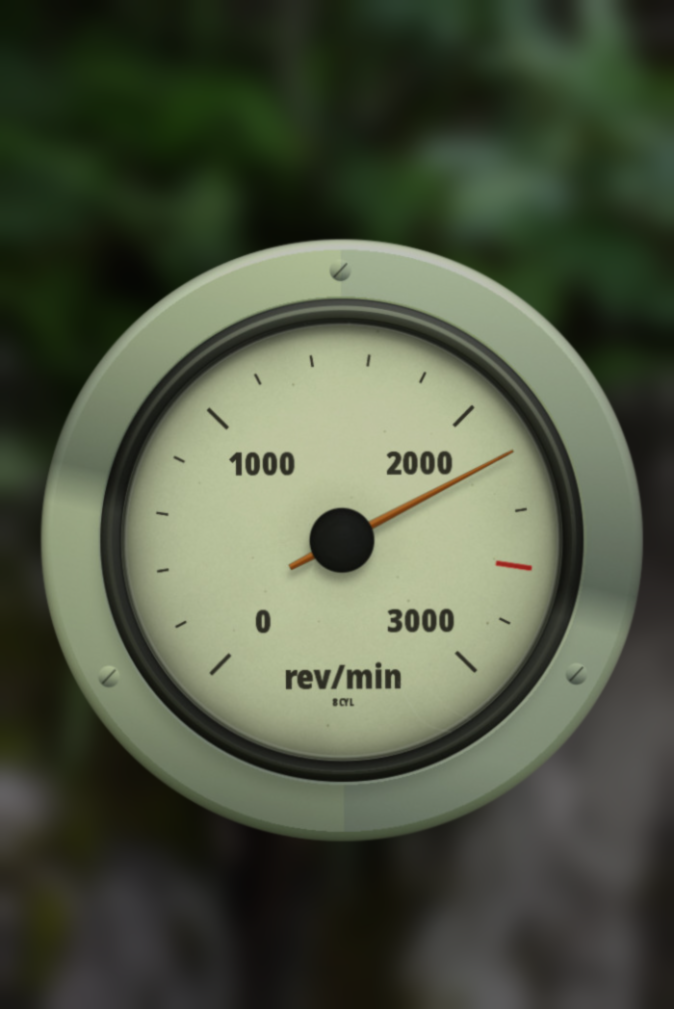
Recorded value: **2200** rpm
